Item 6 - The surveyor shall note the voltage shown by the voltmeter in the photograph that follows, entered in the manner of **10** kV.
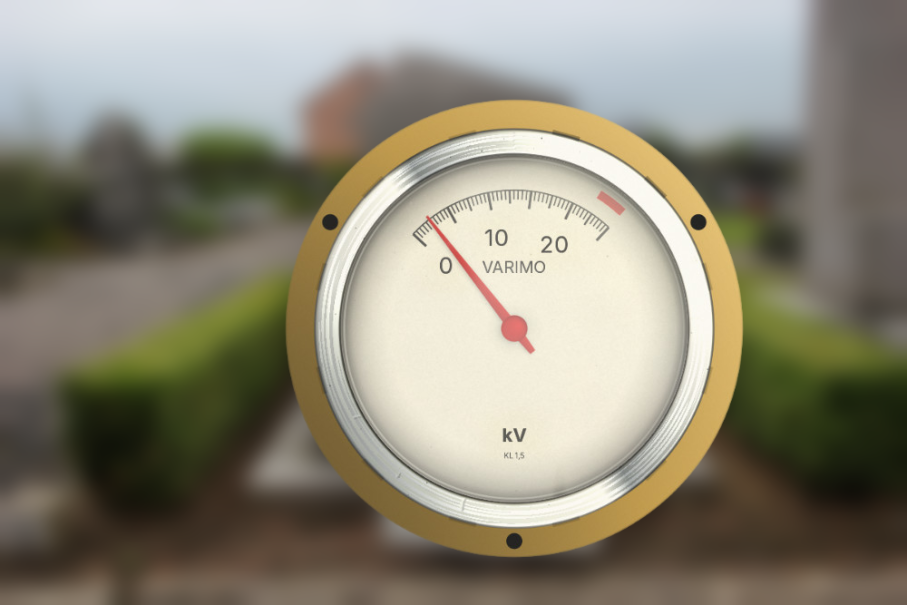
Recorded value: **2.5** kV
